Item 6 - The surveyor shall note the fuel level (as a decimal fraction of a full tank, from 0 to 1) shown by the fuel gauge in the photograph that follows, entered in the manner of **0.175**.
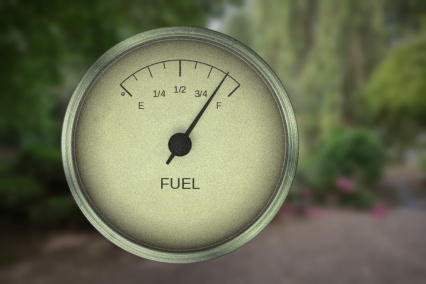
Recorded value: **0.875**
